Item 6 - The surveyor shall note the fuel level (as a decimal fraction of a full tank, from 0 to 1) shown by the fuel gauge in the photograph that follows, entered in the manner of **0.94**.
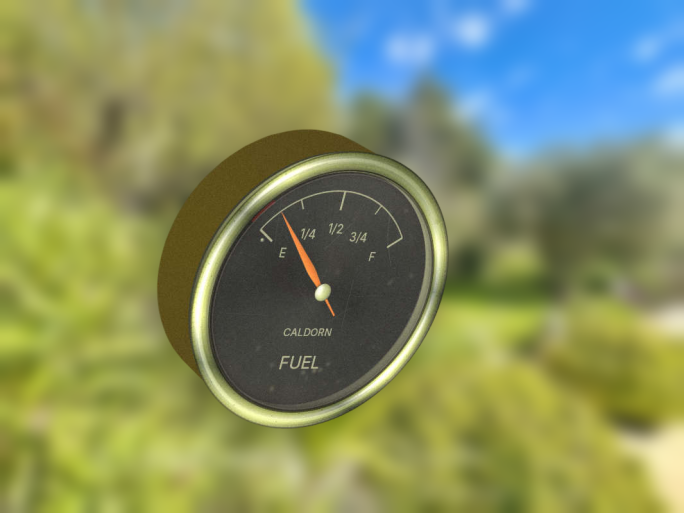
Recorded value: **0.125**
